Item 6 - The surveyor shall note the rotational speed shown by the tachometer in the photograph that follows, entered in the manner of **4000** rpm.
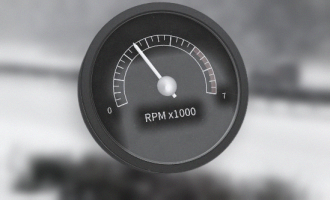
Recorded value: **2500** rpm
